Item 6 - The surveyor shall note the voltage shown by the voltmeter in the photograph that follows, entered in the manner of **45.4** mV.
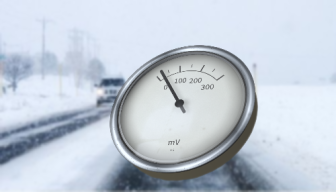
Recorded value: **25** mV
